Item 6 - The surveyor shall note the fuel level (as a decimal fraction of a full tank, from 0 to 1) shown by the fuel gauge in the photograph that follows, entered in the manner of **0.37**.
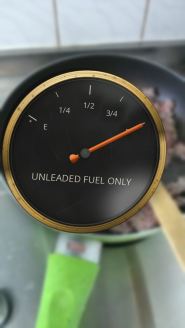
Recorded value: **1**
